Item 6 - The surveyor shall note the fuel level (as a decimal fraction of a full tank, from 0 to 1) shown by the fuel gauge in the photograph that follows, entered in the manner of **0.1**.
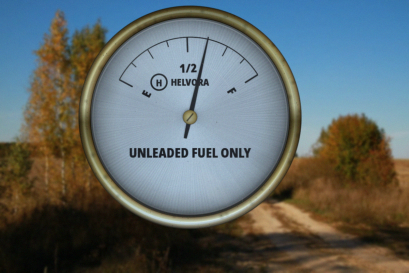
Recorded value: **0.625**
